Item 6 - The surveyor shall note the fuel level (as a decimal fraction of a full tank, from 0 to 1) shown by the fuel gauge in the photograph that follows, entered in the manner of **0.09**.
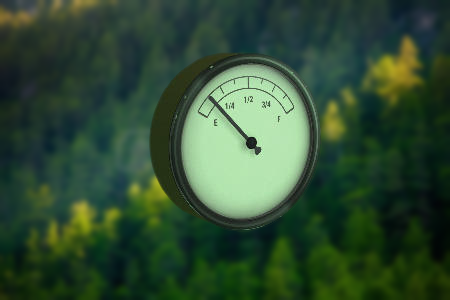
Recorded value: **0.125**
